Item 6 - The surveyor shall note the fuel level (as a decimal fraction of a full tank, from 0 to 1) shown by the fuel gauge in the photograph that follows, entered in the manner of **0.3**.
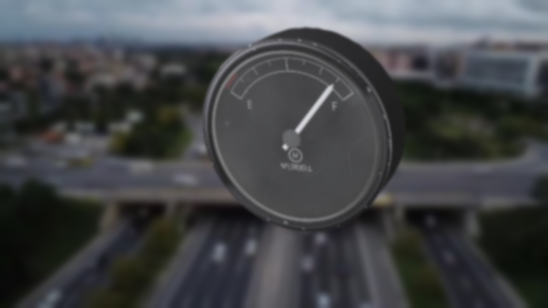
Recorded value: **0.875**
